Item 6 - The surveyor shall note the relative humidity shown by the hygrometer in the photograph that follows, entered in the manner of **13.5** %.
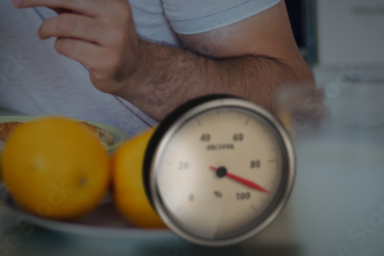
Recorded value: **92** %
